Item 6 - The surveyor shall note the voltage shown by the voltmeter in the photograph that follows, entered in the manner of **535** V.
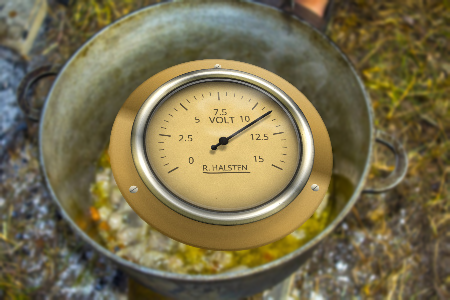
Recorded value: **11** V
